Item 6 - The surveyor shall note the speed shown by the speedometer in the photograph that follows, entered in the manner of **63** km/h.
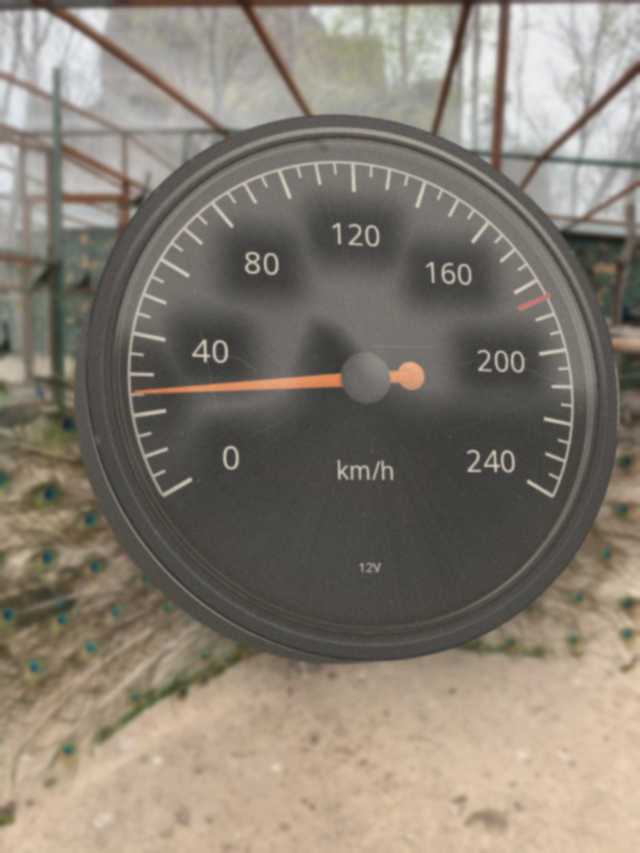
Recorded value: **25** km/h
